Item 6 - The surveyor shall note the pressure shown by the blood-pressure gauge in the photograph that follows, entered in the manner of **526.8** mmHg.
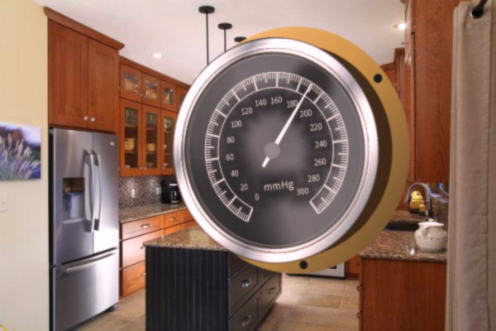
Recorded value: **190** mmHg
